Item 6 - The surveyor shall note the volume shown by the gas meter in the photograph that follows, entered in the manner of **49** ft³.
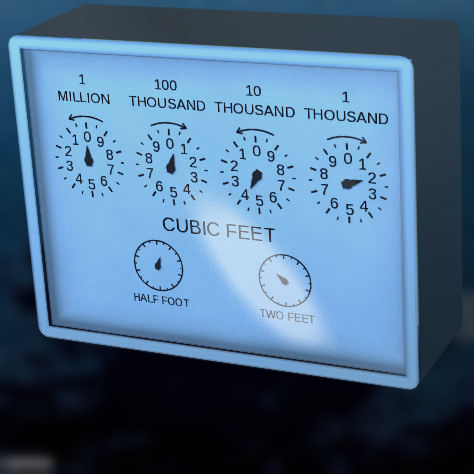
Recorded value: **4200** ft³
